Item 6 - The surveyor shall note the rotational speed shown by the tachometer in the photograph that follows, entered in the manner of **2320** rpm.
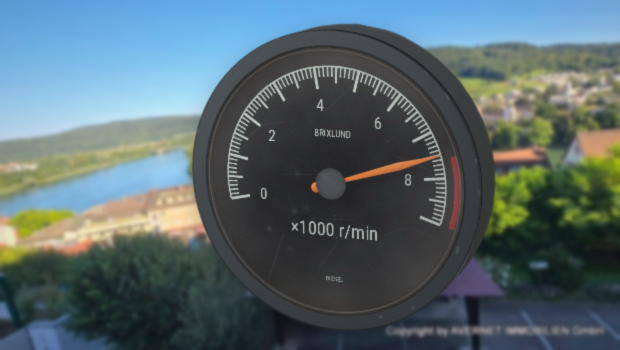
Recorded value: **7500** rpm
